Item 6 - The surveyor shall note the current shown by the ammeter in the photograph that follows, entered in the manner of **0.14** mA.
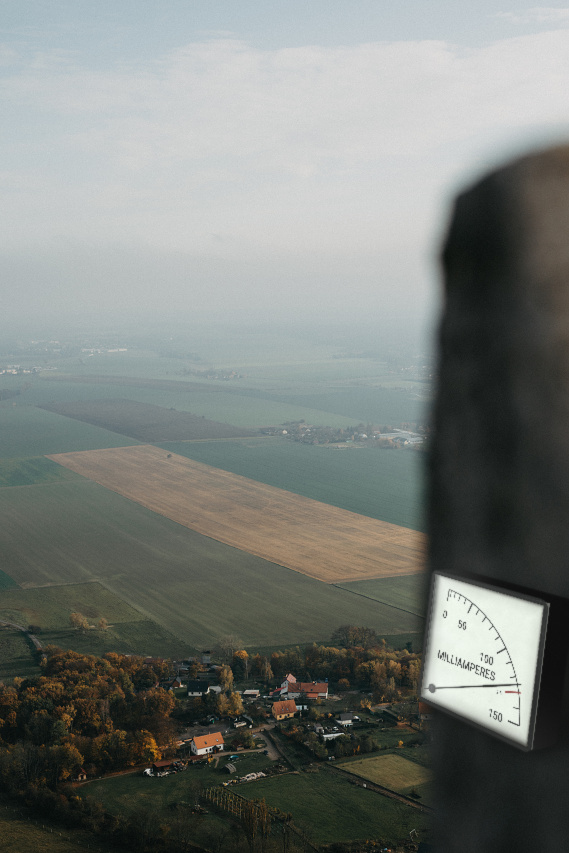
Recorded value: **125** mA
